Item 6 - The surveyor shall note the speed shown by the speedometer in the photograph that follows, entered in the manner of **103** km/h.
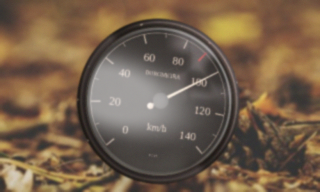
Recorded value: **100** km/h
